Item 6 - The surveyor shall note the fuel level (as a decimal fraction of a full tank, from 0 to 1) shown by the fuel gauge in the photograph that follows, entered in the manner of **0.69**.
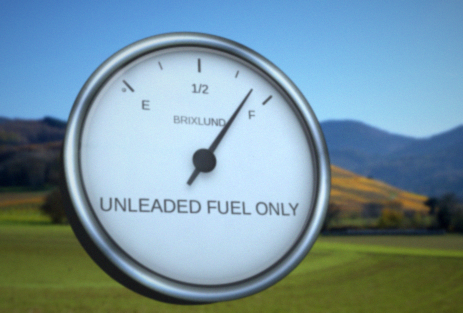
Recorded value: **0.875**
